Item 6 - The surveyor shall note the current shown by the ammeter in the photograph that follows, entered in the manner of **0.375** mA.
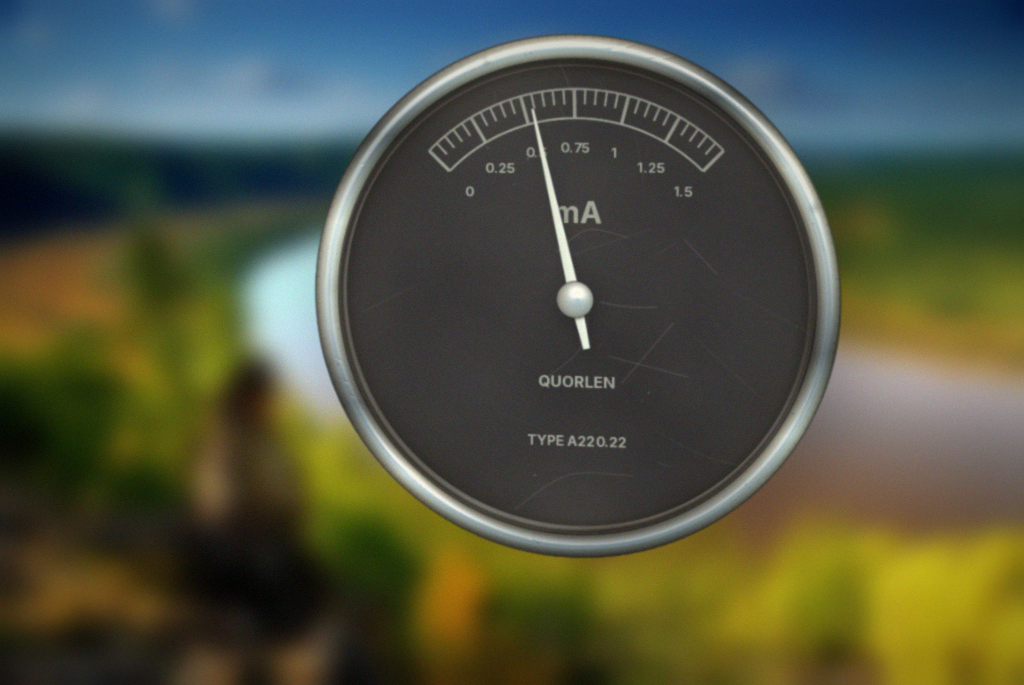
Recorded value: **0.55** mA
